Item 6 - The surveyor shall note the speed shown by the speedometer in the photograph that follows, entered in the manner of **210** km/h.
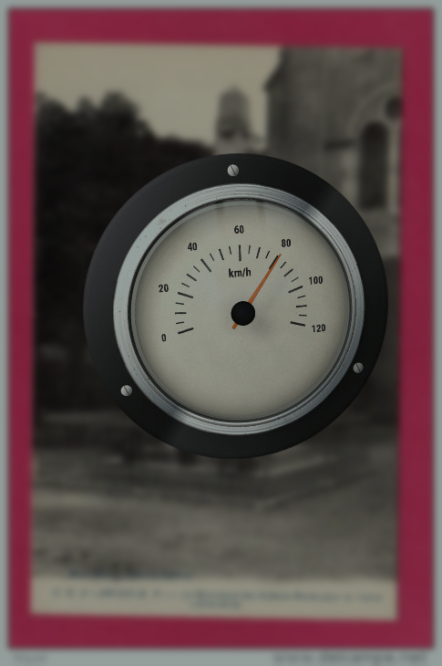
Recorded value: **80** km/h
